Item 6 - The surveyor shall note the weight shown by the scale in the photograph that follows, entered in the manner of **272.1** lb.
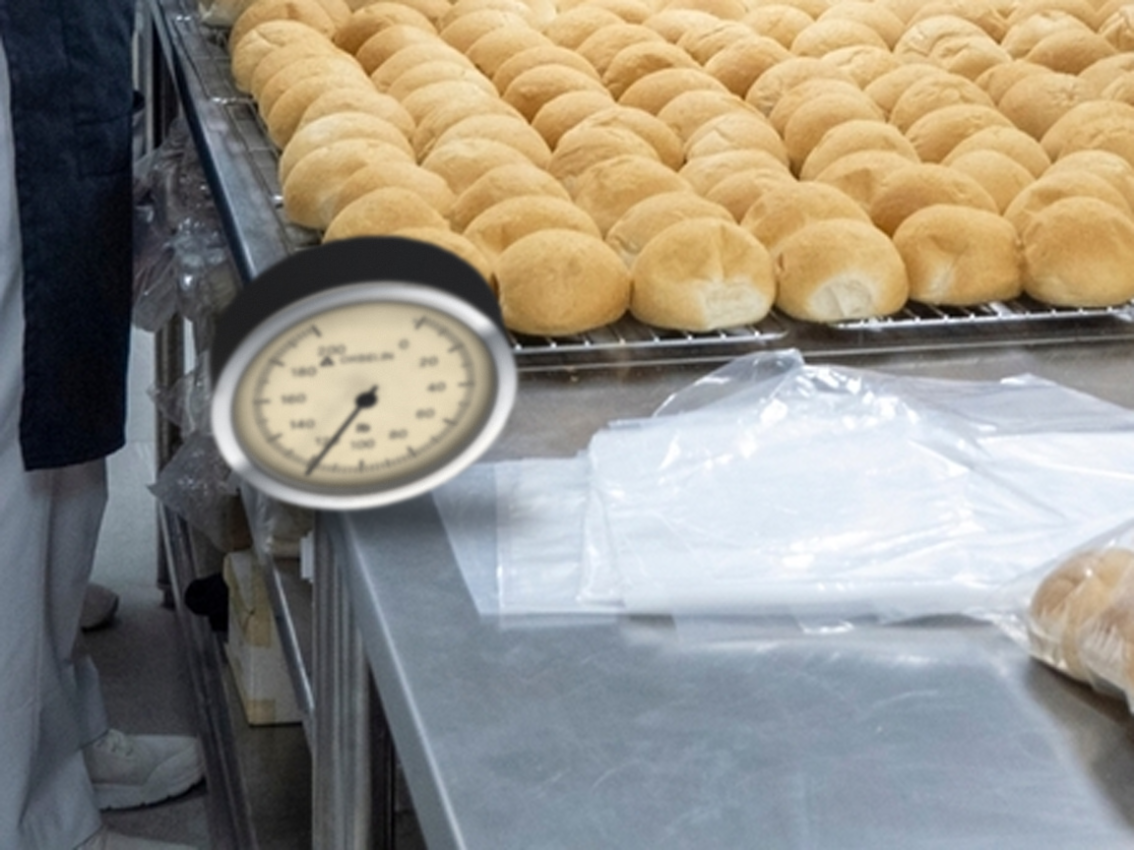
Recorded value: **120** lb
